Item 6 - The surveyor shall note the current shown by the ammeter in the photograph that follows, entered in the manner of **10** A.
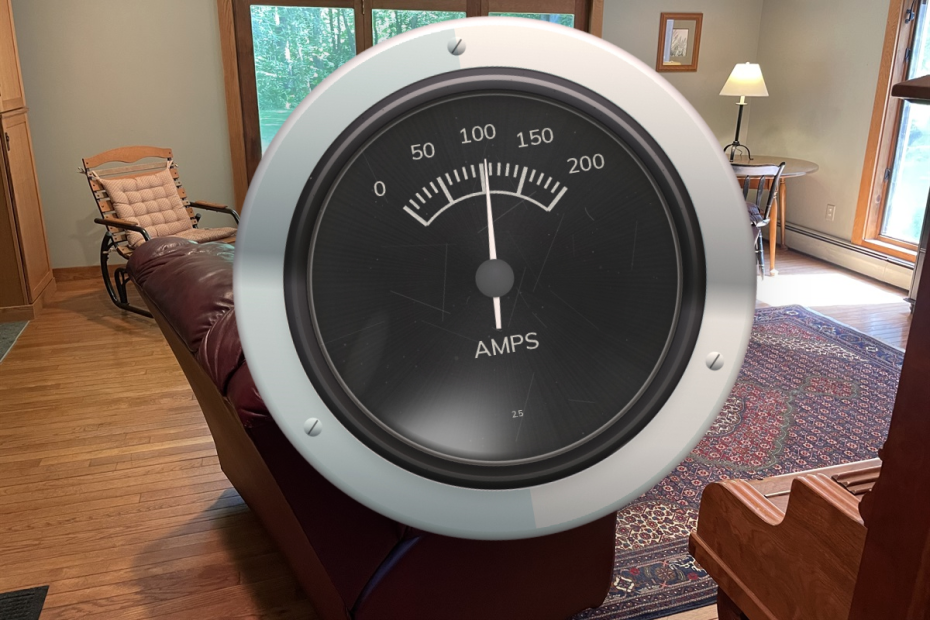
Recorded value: **105** A
